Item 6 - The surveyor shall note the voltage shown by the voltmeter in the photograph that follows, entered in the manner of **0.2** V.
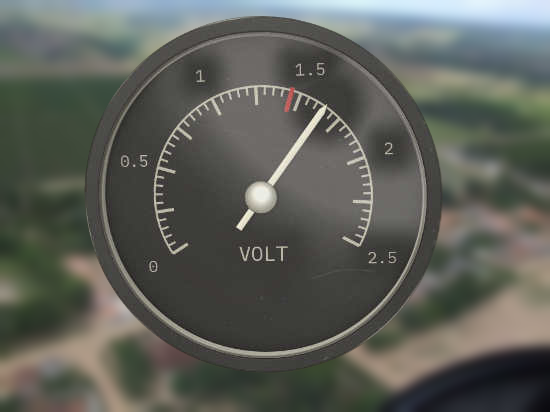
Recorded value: **1.65** V
